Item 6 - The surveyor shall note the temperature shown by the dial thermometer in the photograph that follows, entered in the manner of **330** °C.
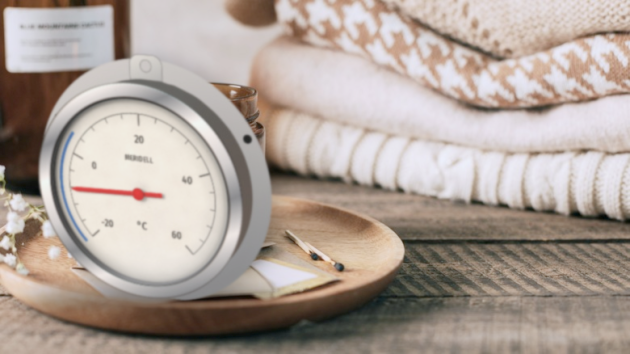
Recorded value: **-8** °C
